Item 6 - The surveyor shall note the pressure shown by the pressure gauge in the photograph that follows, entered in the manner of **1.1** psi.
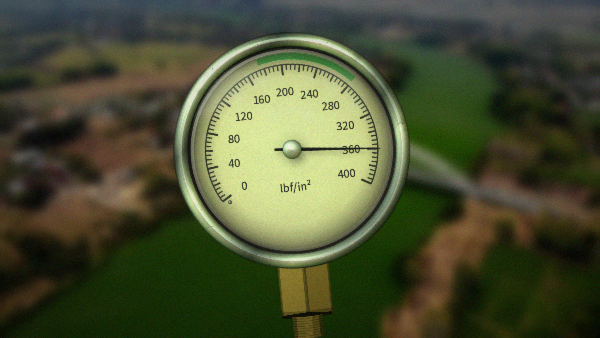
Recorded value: **360** psi
